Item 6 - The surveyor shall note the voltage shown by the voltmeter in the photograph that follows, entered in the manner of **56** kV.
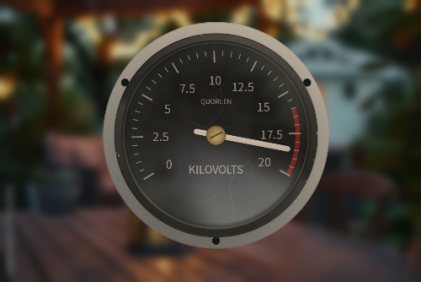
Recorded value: **18.5** kV
